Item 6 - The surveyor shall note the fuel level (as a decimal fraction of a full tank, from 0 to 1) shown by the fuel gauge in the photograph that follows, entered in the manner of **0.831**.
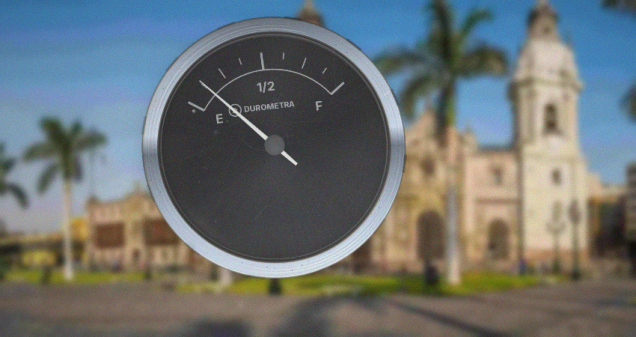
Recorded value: **0.125**
